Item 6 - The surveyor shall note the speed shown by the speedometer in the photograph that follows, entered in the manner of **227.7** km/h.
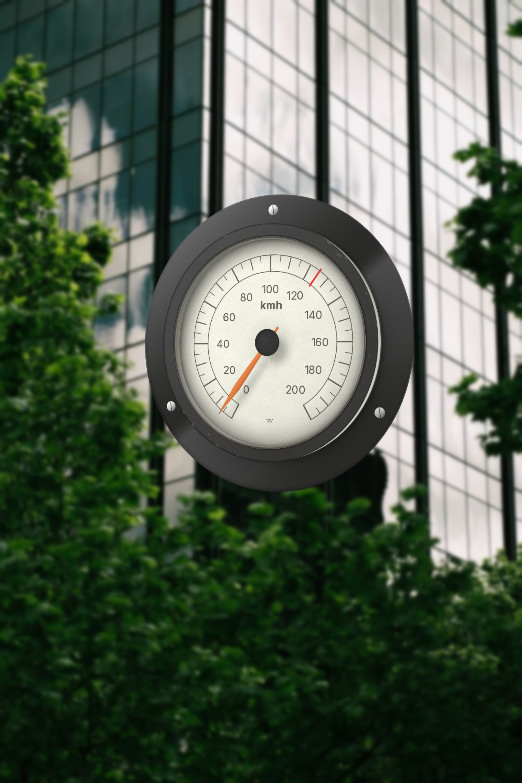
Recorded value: **5** km/h
